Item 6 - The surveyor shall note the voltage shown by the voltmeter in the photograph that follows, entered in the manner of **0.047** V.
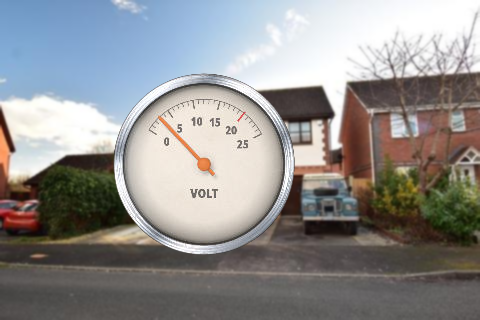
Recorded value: **3** V
